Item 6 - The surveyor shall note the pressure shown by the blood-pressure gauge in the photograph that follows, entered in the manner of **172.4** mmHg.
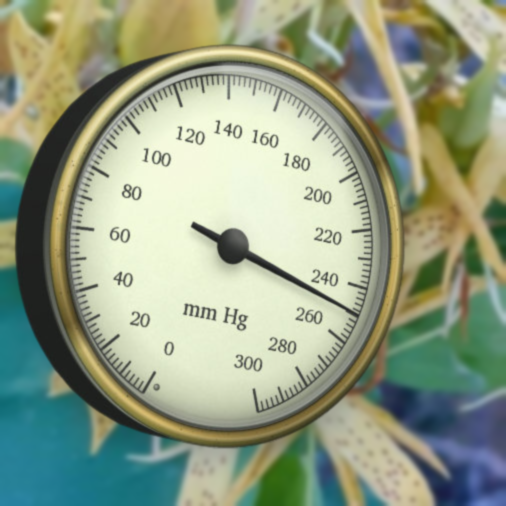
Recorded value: **250** mmHg
